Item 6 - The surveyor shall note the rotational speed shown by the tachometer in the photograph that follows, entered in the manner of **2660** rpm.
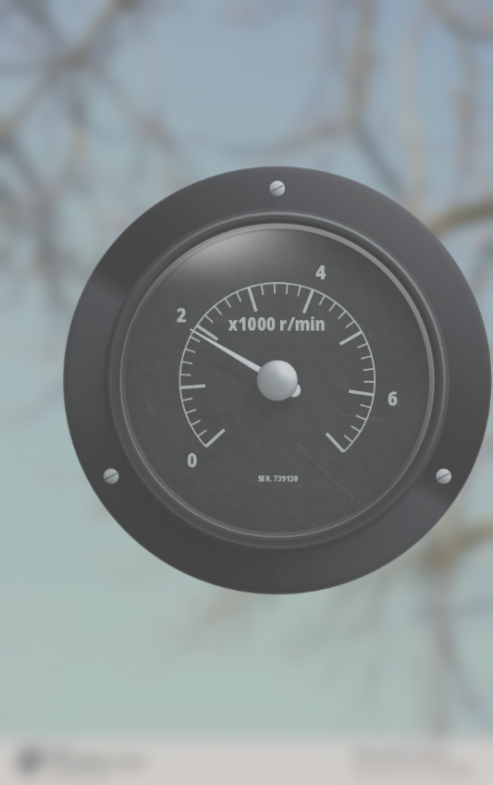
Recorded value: **1900** rpm
